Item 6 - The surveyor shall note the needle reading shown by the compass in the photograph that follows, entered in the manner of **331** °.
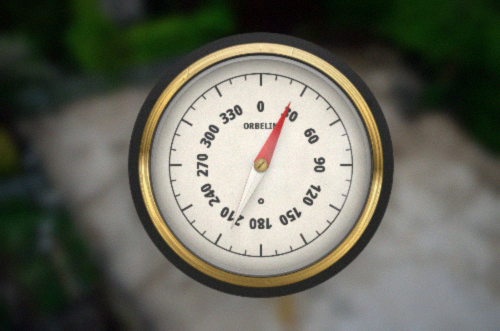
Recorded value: **25** °
